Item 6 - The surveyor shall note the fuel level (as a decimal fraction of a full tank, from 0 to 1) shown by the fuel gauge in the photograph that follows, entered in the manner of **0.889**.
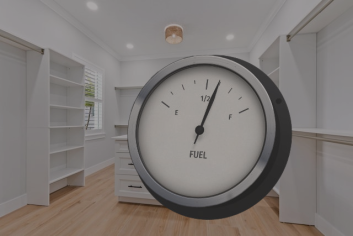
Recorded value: **0.625**
